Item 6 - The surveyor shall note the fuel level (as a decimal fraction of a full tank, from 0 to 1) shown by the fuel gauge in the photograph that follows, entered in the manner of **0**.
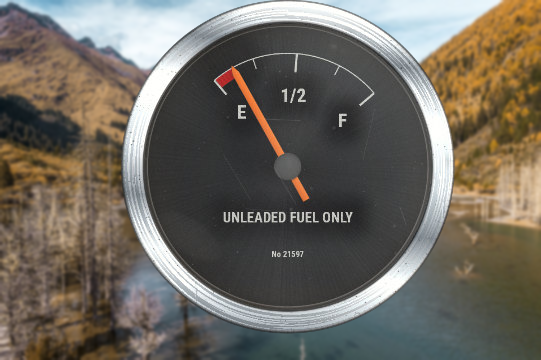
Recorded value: **0.125**
